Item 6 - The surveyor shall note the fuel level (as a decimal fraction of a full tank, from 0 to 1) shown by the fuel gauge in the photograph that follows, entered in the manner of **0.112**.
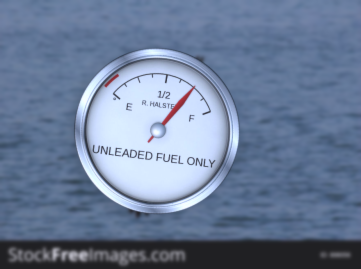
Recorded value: **0.75**
